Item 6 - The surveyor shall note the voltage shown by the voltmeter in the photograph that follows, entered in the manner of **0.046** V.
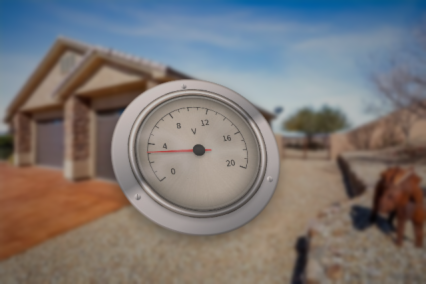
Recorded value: **3** V
